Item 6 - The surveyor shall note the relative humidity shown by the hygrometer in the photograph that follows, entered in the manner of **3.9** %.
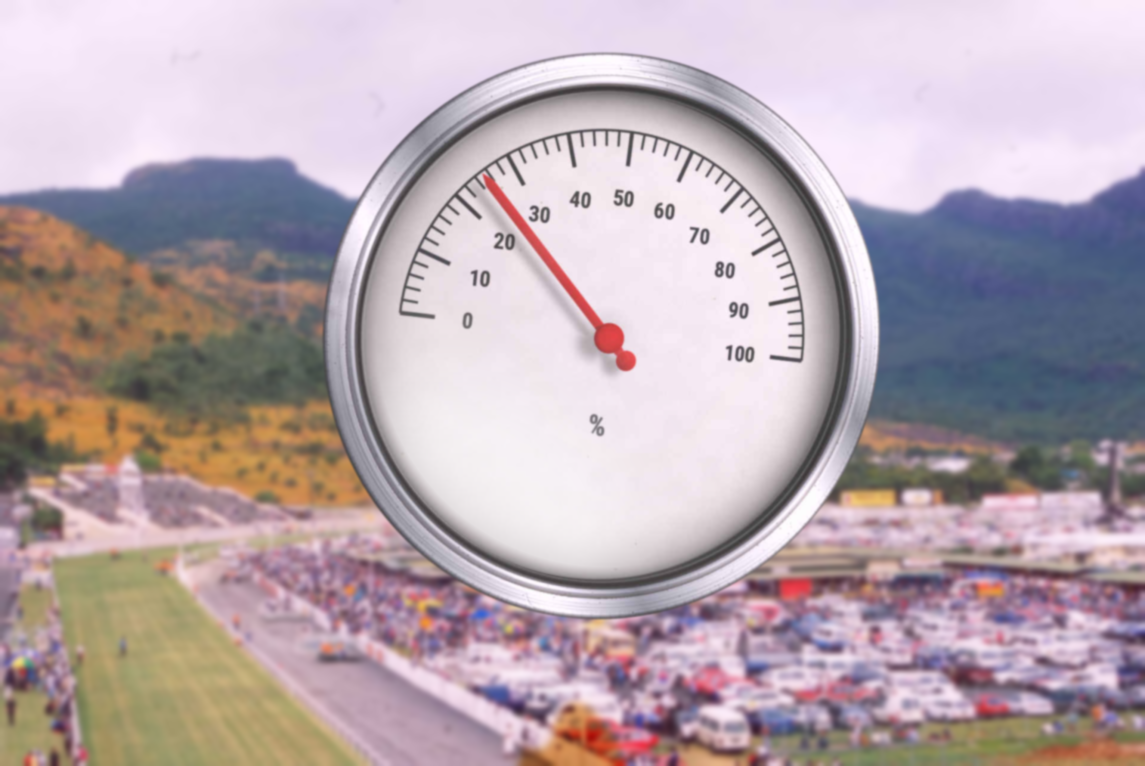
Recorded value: **25** %
